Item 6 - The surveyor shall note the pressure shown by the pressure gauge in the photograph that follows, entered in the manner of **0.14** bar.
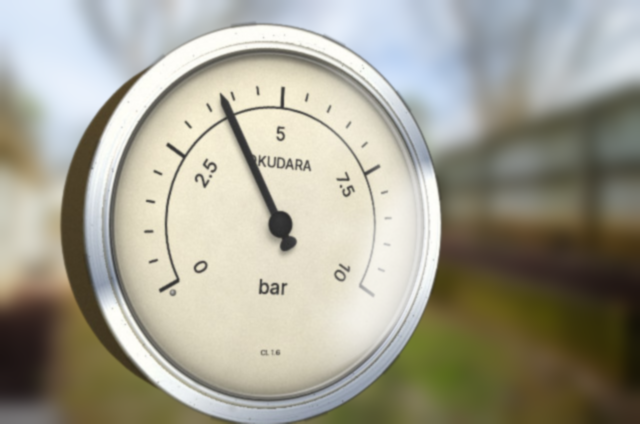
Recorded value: **3.75** bar
